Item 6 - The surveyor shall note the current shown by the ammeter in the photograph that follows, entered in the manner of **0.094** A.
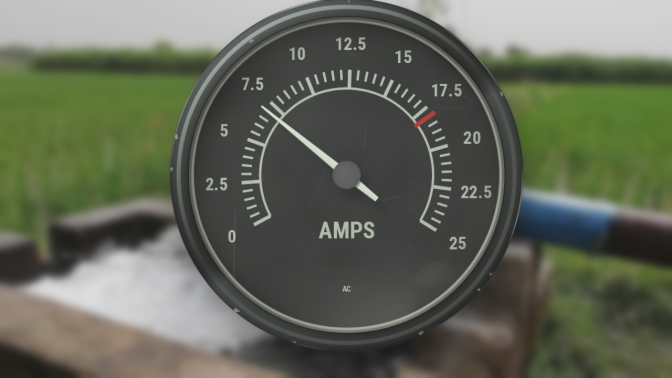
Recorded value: **7** A
